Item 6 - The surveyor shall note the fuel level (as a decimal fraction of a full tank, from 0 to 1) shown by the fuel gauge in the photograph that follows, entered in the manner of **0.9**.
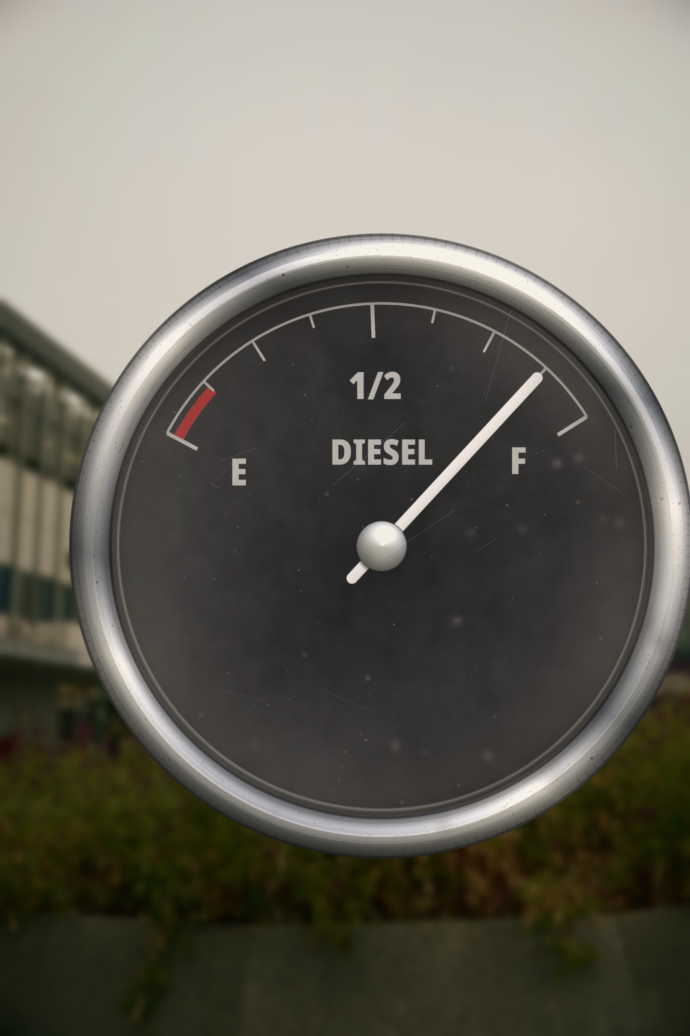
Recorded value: **0.875**
